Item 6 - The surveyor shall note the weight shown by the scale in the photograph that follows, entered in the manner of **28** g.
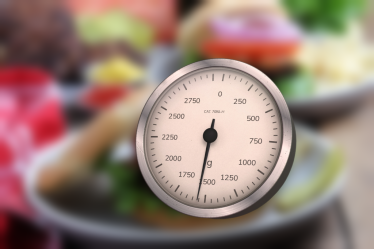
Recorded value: **1550** g
